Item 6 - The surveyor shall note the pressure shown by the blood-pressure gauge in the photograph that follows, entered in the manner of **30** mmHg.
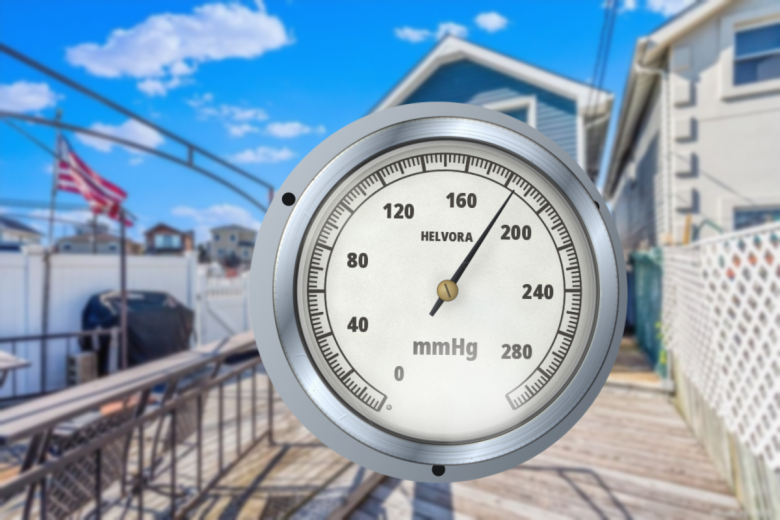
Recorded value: **184** mmHg
